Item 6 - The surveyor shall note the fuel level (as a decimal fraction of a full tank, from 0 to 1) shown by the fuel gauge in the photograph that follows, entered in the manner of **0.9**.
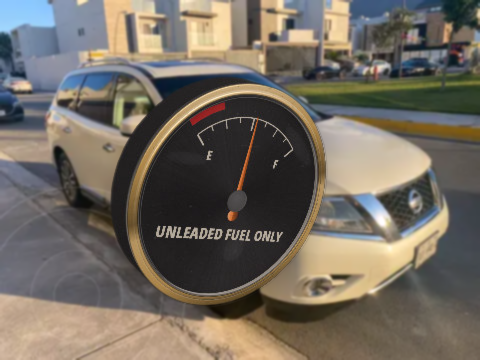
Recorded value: **0.5**
